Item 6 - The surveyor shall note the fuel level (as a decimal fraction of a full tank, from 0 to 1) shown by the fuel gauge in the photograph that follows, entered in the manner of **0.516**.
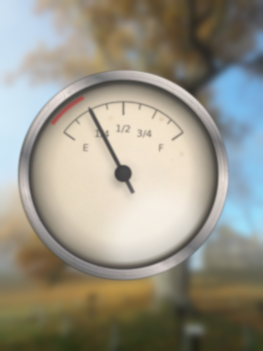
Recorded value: **0.25**
